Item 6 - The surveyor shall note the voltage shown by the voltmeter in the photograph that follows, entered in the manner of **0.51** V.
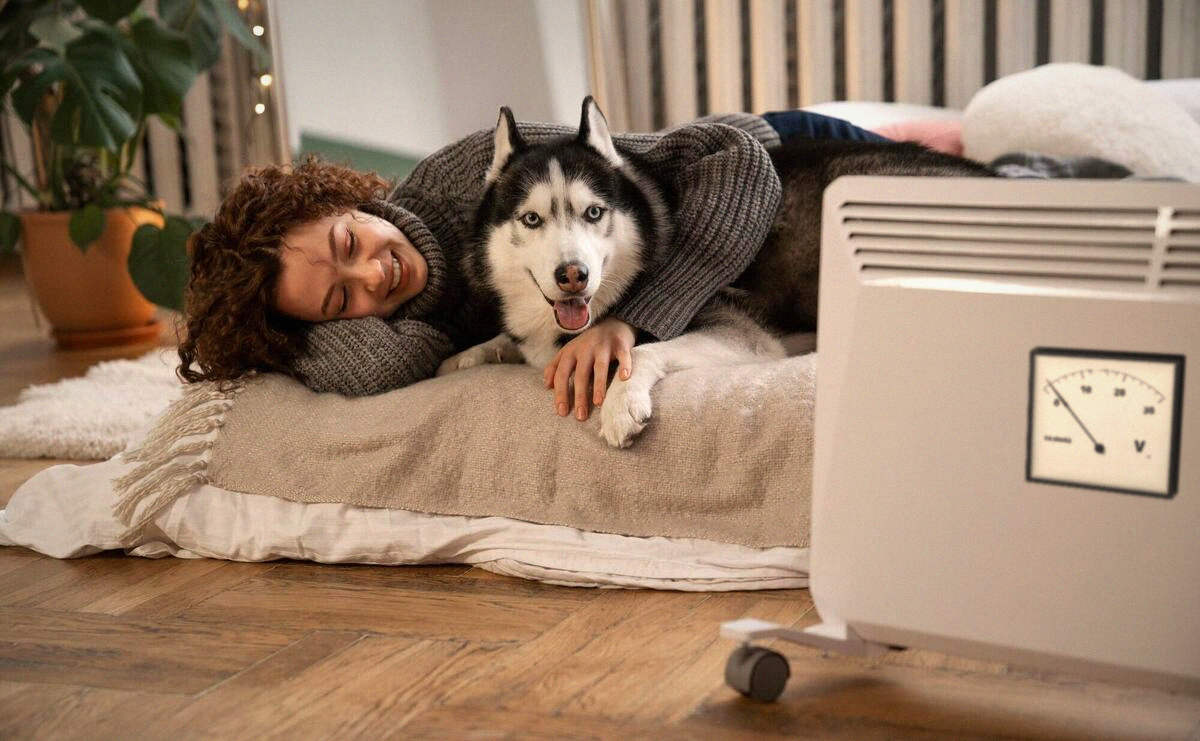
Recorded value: **2** V
